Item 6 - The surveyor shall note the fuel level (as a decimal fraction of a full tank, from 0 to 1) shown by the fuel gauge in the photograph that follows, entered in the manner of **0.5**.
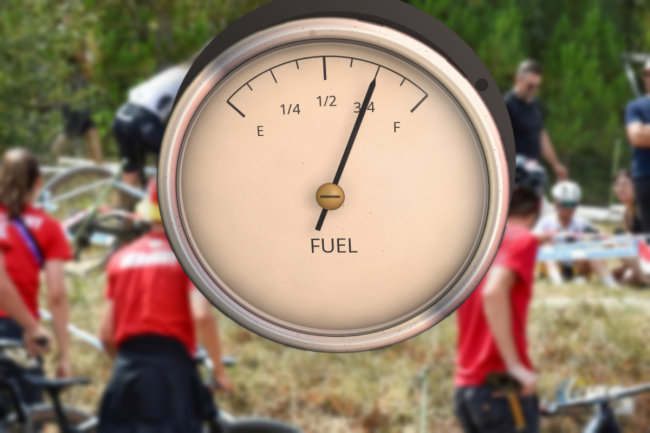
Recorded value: **0.75**
